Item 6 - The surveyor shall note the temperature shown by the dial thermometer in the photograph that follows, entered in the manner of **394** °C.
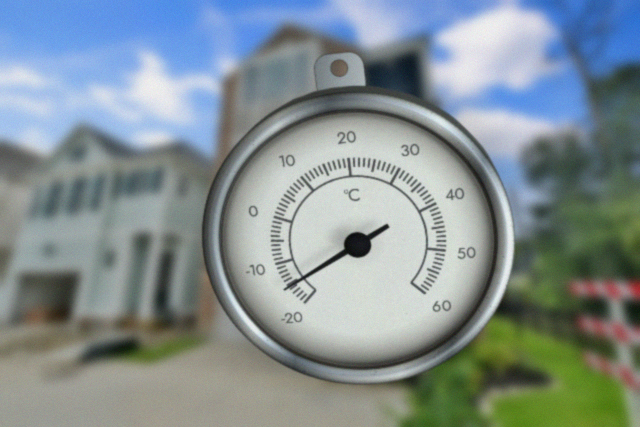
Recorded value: **-15** °C
